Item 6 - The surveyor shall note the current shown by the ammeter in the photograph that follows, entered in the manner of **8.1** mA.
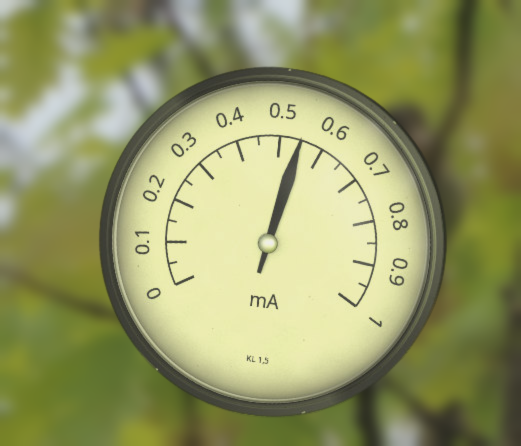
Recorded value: **0.55** mA
